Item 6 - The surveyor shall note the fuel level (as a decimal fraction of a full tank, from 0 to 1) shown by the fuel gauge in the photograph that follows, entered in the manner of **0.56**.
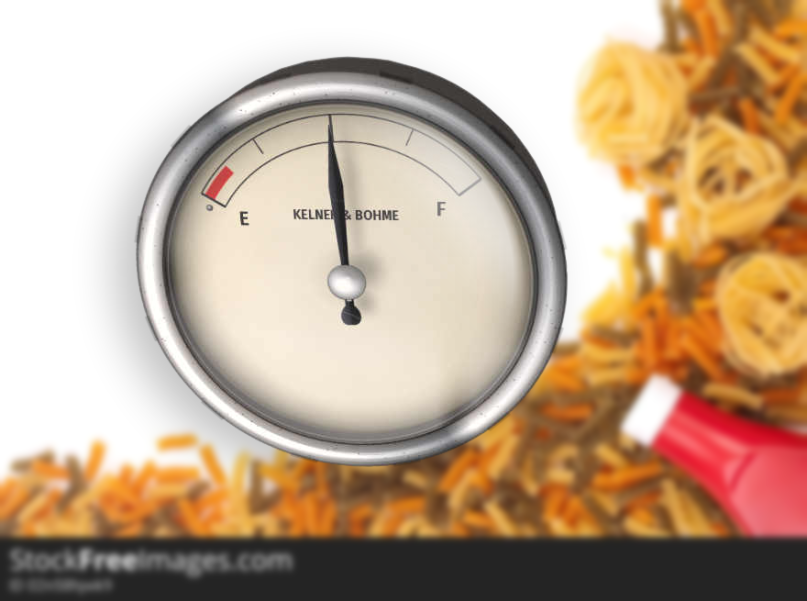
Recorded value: **0.5**
